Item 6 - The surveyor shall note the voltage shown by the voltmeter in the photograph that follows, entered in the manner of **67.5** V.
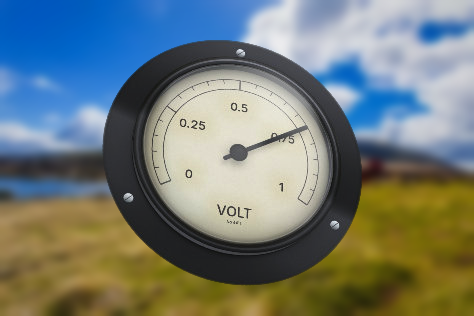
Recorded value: **0.75** V
